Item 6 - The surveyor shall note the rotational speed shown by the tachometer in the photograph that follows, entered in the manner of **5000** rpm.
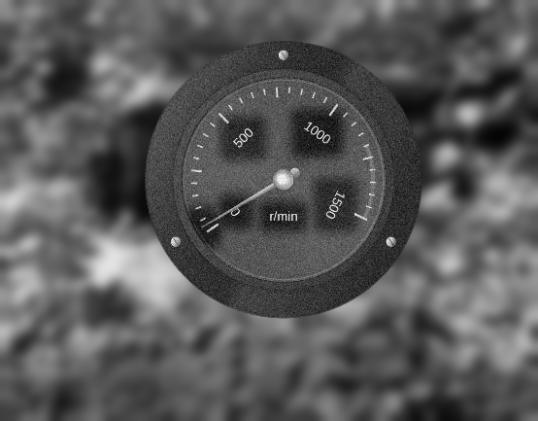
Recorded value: **25** rpm
